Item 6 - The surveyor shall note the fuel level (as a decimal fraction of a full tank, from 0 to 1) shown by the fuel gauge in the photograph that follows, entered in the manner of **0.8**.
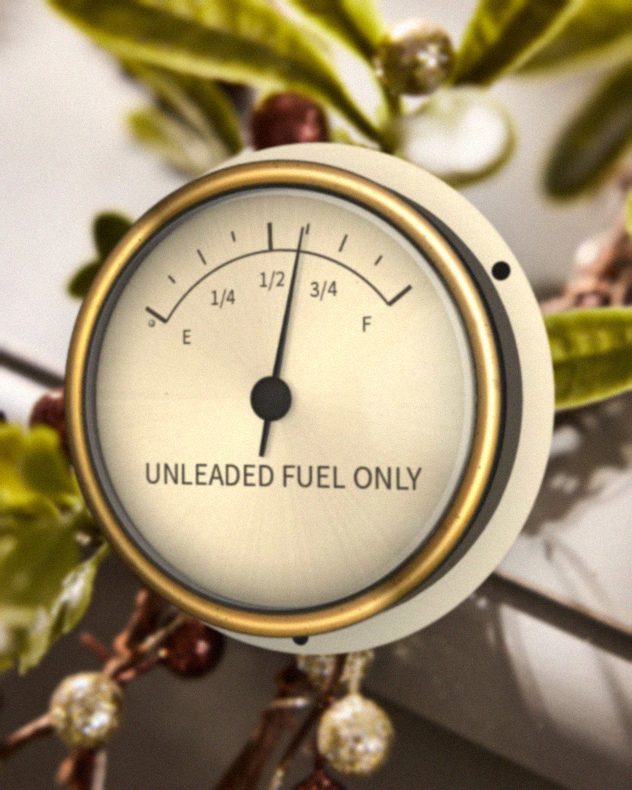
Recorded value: **0.625**
